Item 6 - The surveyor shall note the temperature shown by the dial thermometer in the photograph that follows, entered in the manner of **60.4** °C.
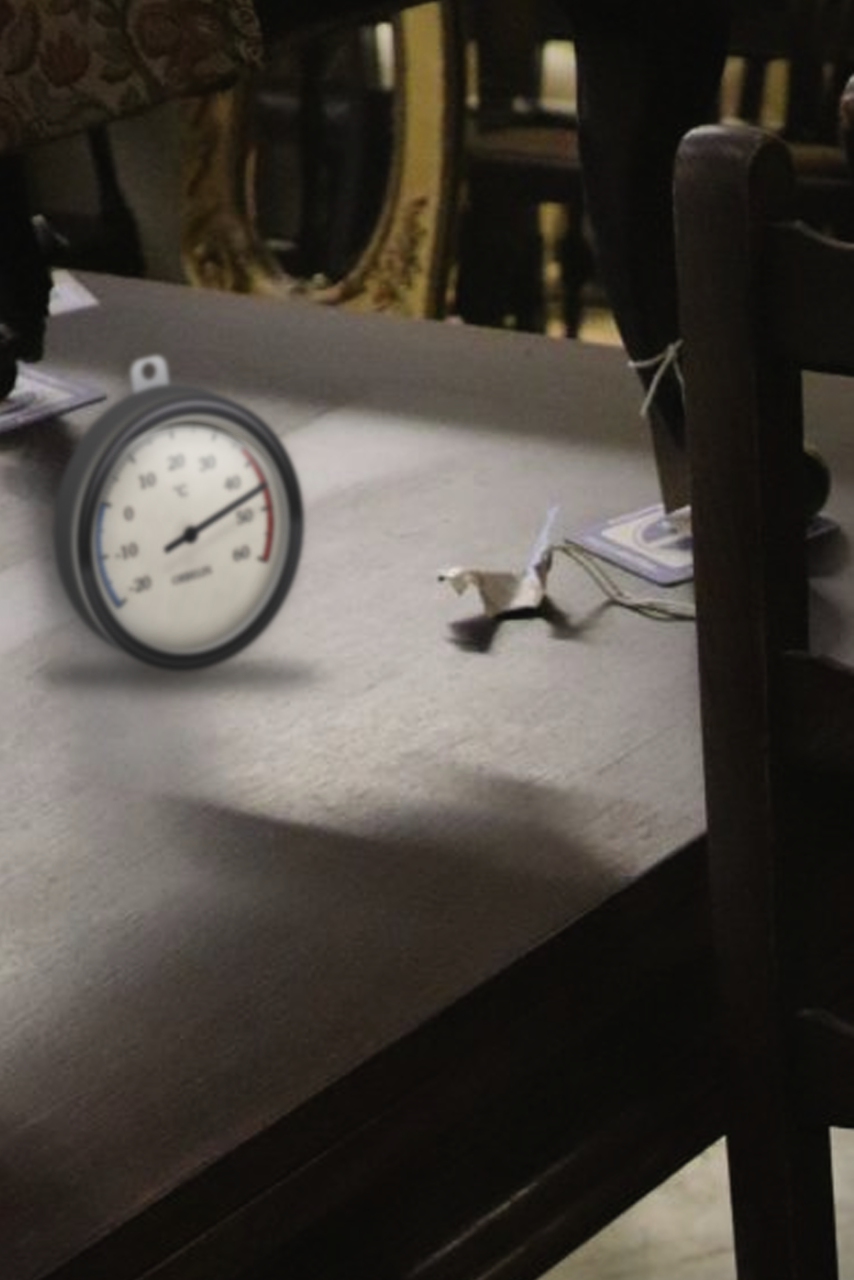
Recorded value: **45** °C
